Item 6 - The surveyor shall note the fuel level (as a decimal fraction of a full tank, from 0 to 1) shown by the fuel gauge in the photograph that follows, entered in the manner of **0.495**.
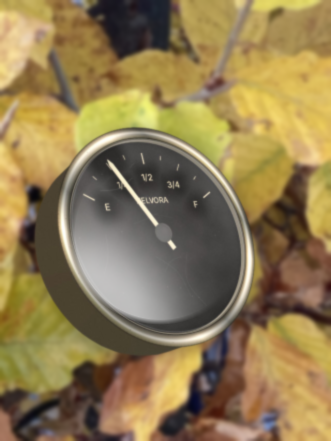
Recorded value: **0.25**
